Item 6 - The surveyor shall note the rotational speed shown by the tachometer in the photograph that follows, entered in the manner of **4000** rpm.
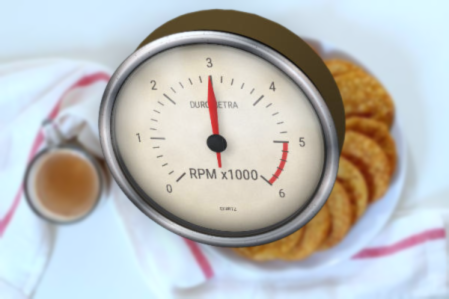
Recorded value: **3000** rpm
